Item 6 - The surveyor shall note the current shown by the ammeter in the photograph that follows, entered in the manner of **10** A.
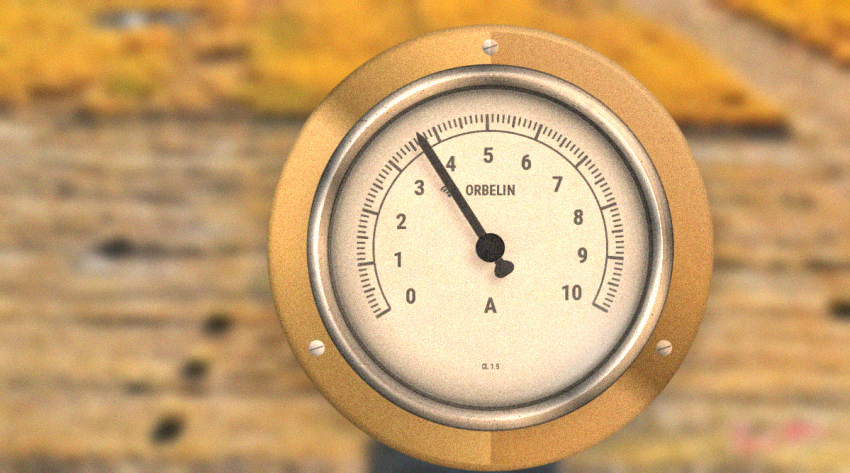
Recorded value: **3.7** A
